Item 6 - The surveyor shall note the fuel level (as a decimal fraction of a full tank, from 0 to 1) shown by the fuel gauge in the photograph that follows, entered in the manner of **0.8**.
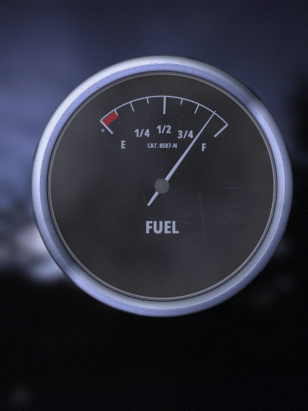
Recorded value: **0.875**
